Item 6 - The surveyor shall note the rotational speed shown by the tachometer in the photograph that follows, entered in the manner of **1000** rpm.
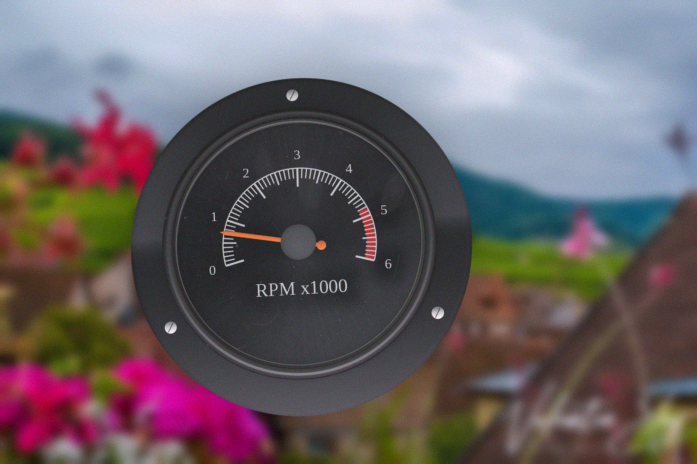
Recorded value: **700** rpm
